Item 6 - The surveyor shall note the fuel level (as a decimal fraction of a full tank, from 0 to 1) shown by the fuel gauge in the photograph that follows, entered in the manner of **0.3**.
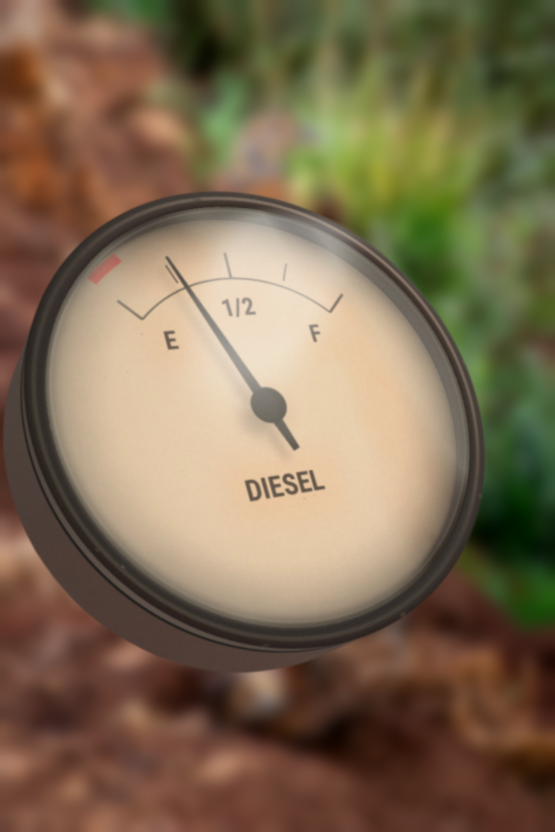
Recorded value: **0.25**
